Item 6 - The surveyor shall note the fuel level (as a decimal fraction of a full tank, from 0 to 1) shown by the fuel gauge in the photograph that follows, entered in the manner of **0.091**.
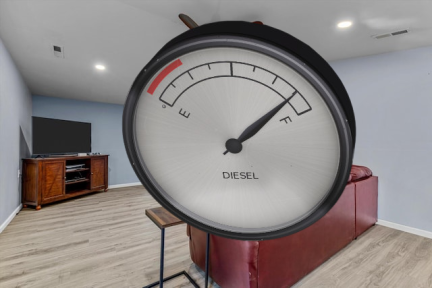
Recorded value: **0.875**
